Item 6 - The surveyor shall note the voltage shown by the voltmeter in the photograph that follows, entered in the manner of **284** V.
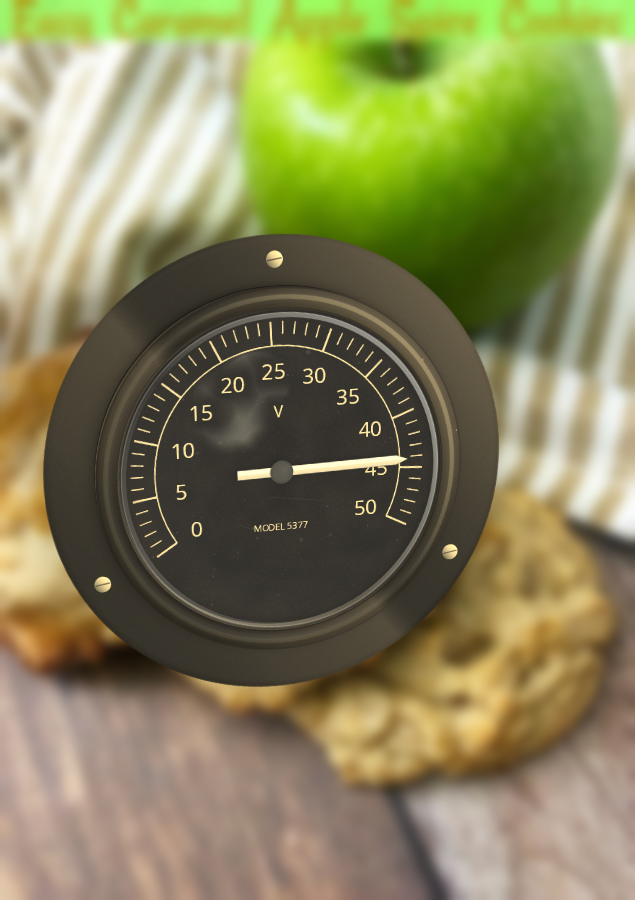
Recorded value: **44** V
